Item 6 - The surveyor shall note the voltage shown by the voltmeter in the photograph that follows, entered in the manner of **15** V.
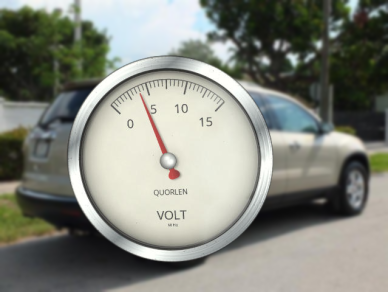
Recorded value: **4** V
